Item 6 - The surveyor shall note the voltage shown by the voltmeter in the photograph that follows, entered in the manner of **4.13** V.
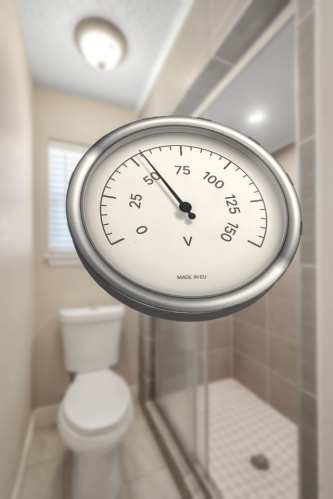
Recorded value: **55** V
